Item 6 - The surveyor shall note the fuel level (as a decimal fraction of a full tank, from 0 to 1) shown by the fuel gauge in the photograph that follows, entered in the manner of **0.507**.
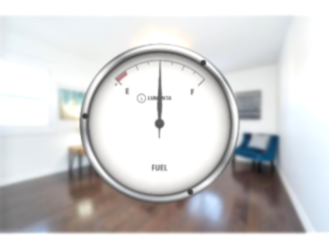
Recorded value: **0.5**
